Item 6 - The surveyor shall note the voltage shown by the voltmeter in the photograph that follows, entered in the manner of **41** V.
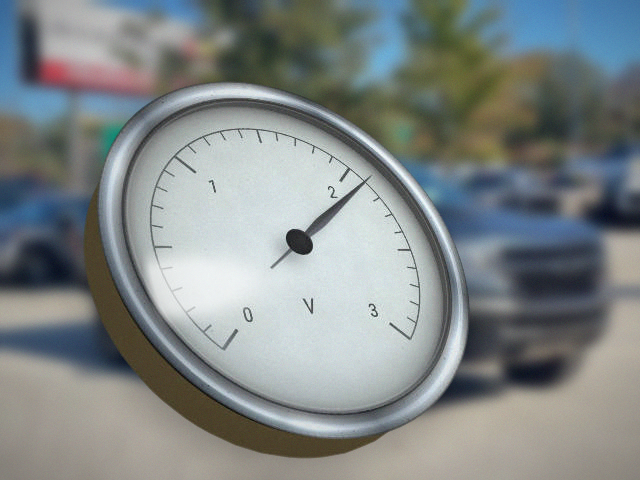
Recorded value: **2.1** V
